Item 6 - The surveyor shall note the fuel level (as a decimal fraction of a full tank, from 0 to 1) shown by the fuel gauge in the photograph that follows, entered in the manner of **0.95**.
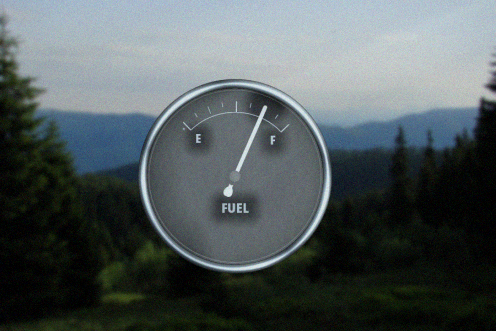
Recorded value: **0.75**
